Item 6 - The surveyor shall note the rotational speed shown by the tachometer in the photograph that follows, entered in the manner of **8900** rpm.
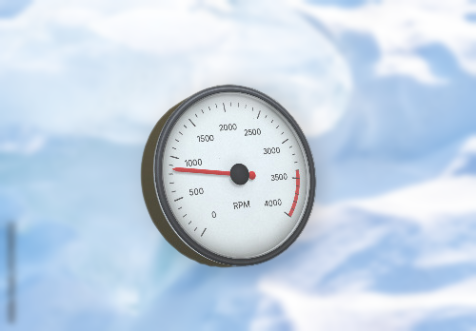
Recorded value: **850** rpm
